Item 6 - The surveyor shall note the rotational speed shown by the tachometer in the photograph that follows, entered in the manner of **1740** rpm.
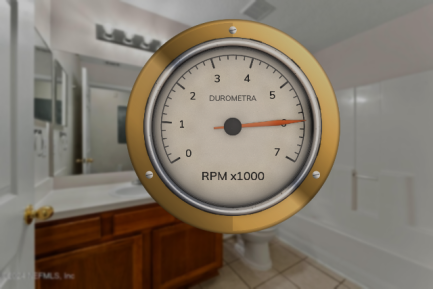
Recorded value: **6000** rpm
